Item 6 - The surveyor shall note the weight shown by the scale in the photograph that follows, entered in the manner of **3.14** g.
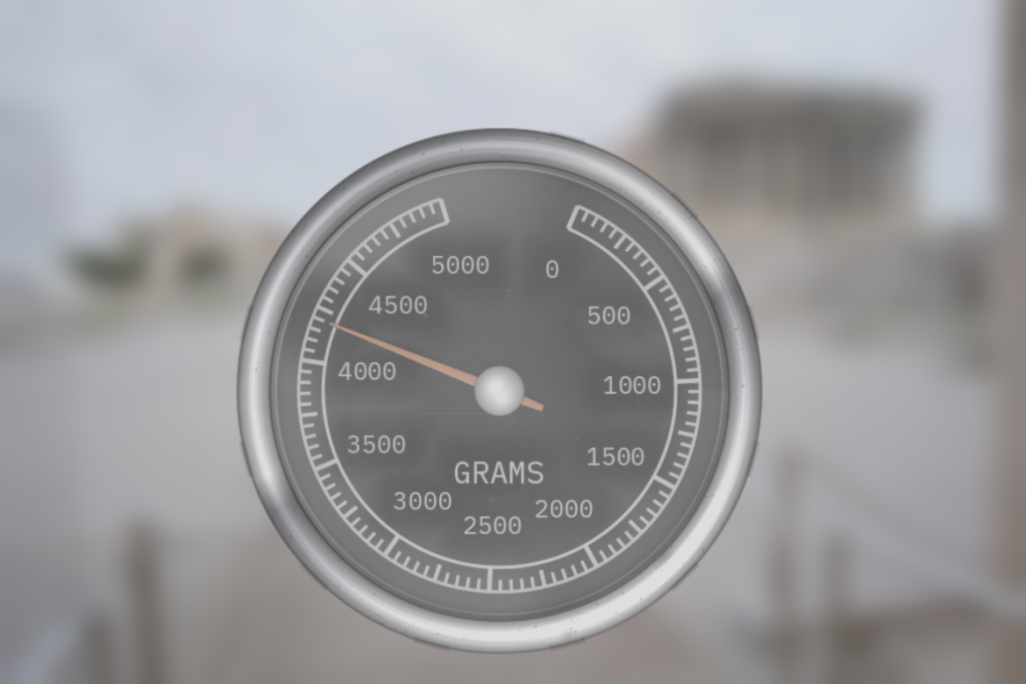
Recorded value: **4200** g
